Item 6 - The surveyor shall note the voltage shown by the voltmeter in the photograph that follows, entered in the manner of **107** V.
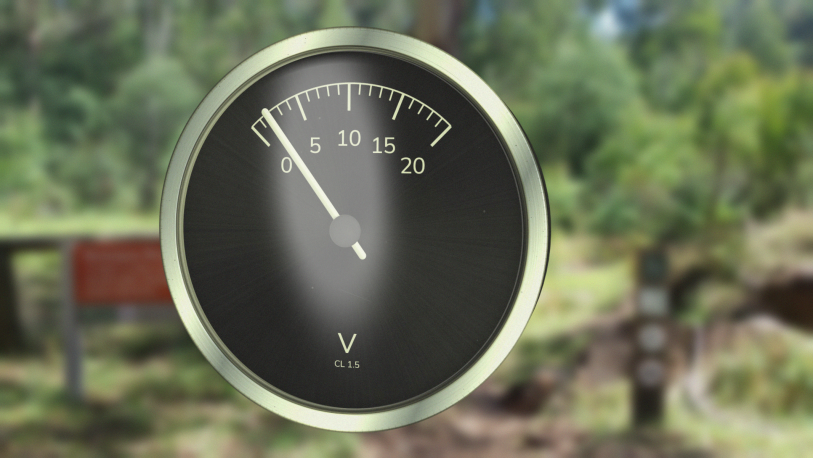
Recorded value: **2** V
